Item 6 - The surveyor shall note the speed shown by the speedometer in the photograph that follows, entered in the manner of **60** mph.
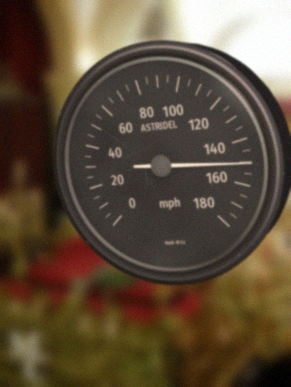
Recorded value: **150** mph
